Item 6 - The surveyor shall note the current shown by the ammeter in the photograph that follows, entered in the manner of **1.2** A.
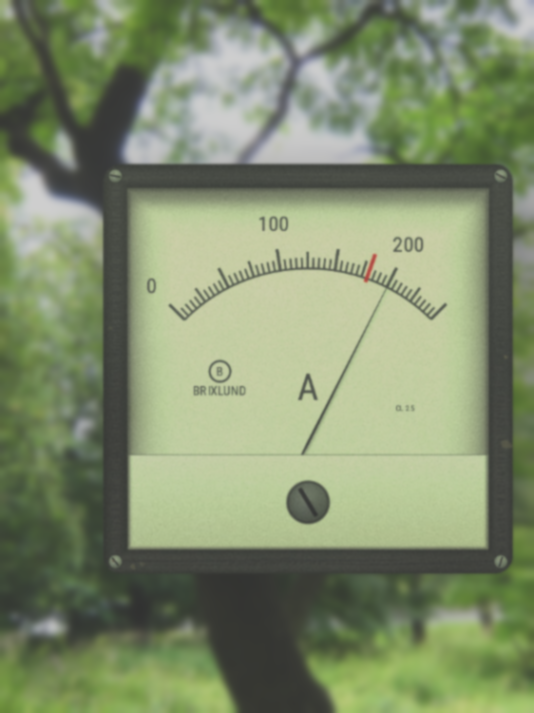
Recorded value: **200** A
